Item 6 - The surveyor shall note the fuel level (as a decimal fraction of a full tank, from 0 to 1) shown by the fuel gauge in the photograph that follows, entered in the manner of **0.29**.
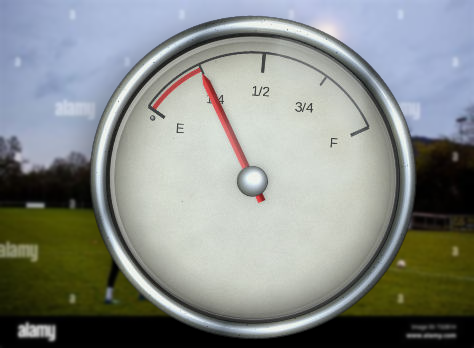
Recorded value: **0.25**
